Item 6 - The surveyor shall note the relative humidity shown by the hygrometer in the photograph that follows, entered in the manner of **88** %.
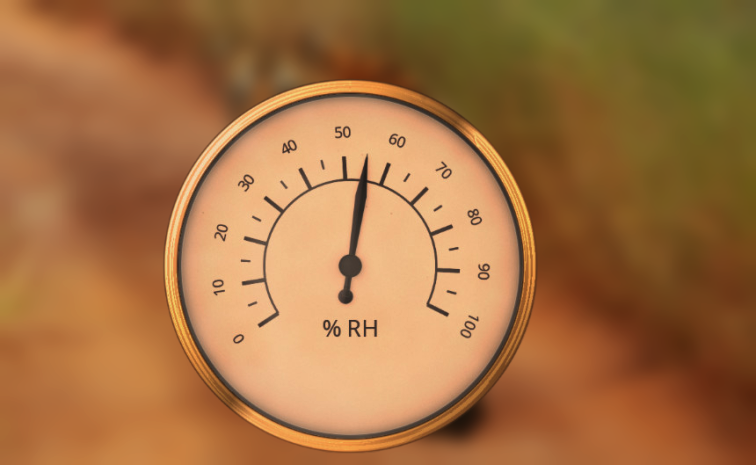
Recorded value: **55** %
